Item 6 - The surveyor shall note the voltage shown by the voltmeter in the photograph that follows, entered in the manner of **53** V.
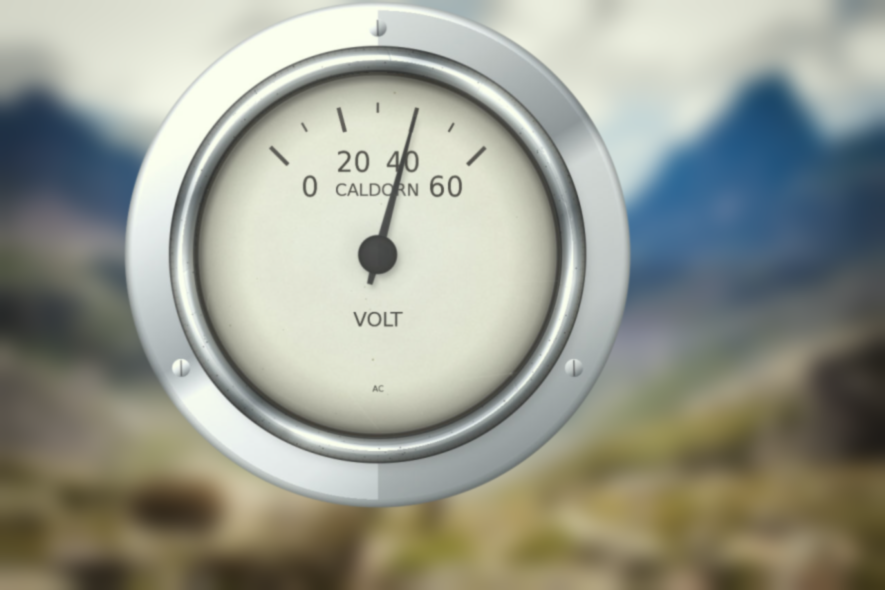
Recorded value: **40** V
